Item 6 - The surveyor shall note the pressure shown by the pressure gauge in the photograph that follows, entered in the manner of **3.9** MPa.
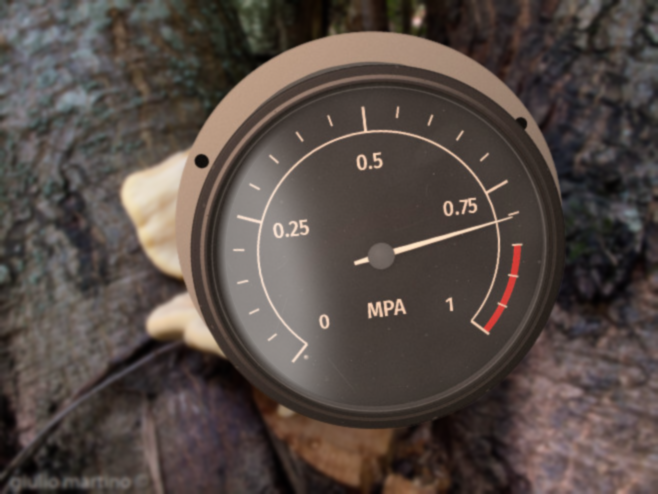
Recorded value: **0.8** MPa
